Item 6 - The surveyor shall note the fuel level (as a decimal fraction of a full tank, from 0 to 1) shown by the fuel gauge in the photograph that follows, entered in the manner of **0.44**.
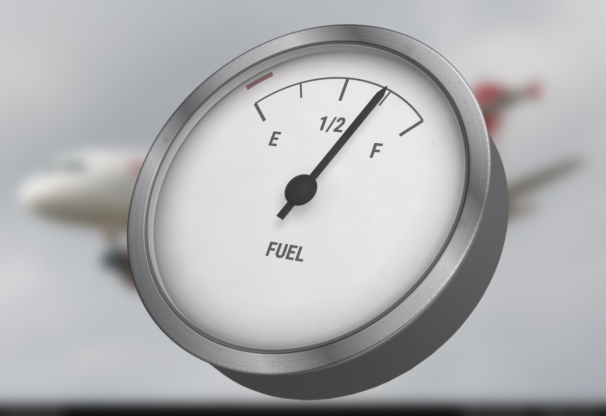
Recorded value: **0.75**
